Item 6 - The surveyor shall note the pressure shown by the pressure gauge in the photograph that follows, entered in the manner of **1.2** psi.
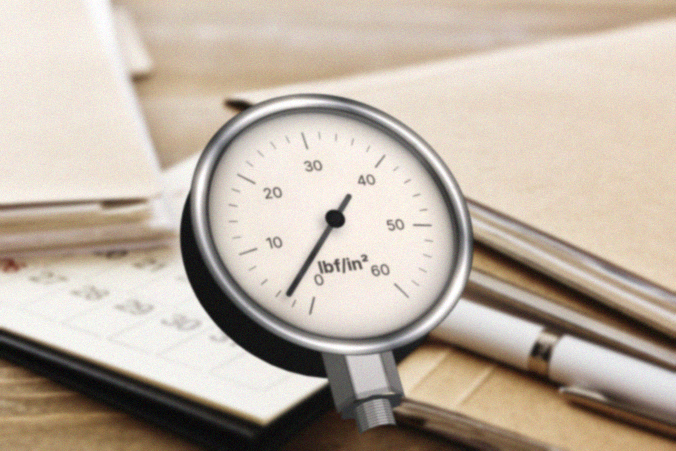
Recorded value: **3** psi
